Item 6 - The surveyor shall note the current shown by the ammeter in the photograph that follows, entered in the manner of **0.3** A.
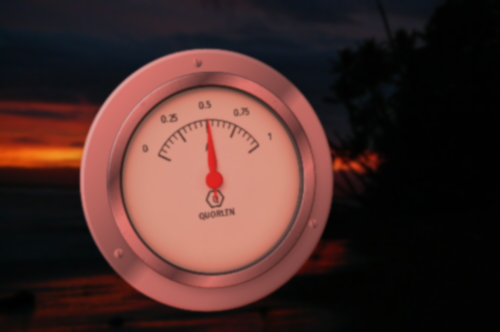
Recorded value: **0.5** A
